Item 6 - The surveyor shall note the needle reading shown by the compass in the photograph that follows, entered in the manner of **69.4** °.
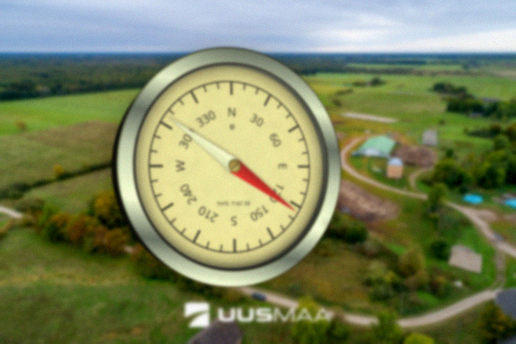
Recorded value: **125** °
